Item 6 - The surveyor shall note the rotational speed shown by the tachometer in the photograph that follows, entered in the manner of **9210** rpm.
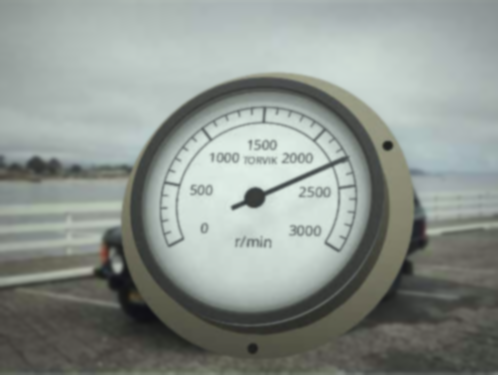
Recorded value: **2300** rpm
